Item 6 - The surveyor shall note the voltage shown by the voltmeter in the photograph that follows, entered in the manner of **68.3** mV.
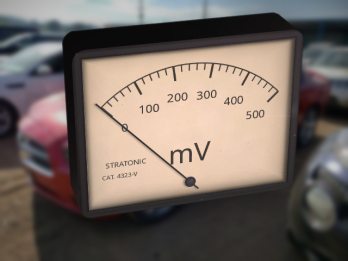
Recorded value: **0** mV
